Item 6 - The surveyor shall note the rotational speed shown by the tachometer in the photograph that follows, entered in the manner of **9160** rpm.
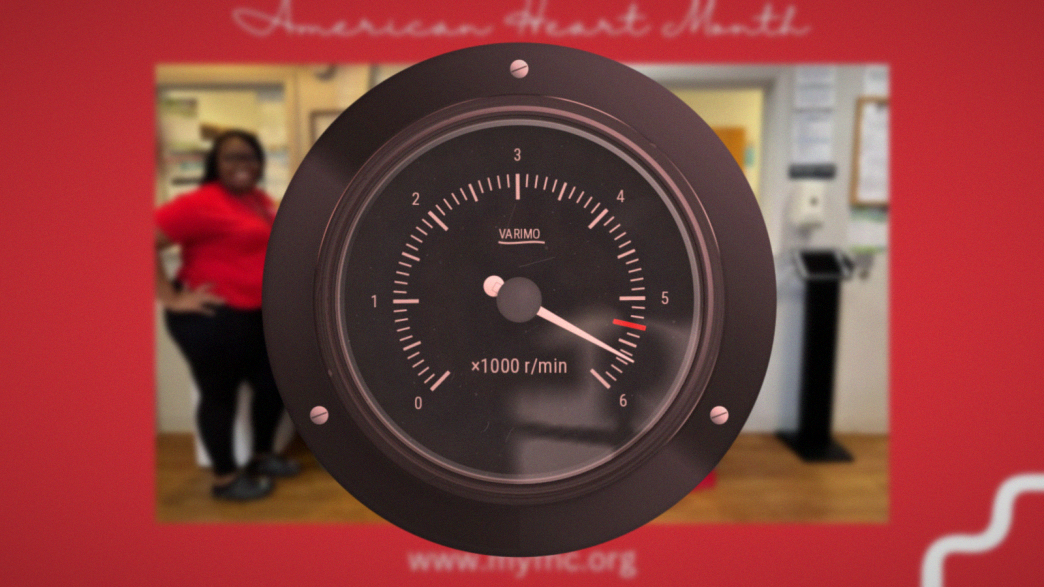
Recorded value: **5650** rpm
